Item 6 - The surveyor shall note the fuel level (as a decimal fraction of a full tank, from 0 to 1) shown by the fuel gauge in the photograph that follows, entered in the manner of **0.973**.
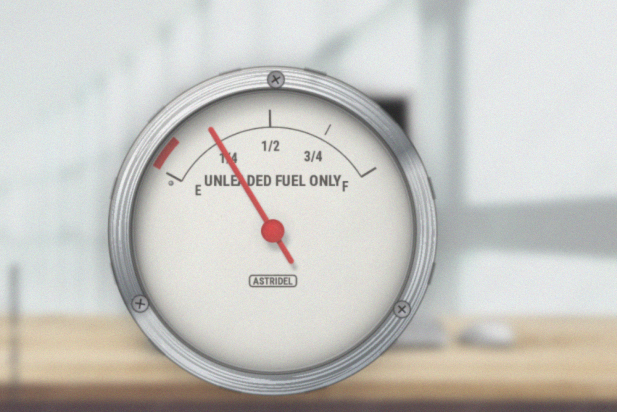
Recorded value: **0.25**
